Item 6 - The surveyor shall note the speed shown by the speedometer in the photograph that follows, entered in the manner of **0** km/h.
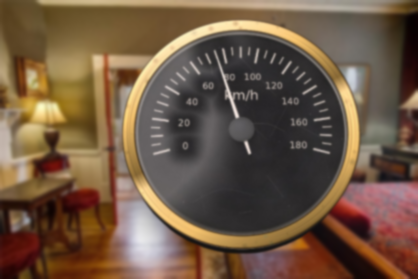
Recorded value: **75** km/h
